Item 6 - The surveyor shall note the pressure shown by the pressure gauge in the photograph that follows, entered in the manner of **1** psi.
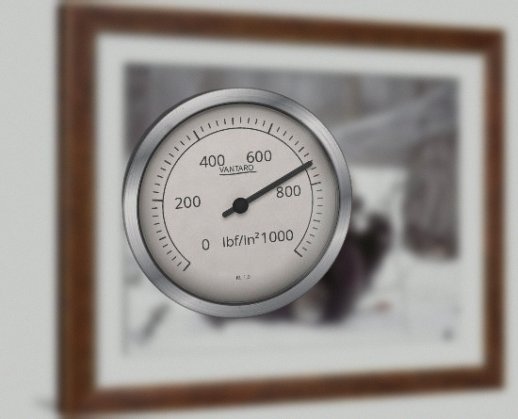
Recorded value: **740** psi
